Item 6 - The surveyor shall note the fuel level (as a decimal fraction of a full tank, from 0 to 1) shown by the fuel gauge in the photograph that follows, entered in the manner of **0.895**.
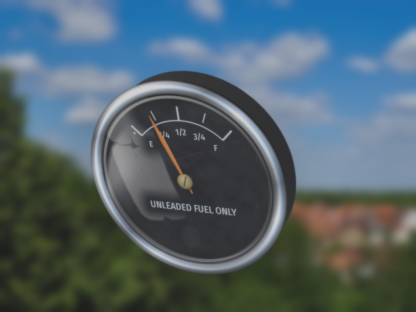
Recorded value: **0.25**
